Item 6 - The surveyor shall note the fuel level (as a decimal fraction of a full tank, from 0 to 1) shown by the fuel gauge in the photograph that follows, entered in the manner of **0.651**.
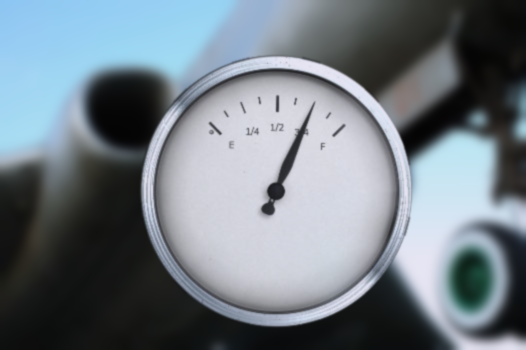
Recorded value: **0.75**
